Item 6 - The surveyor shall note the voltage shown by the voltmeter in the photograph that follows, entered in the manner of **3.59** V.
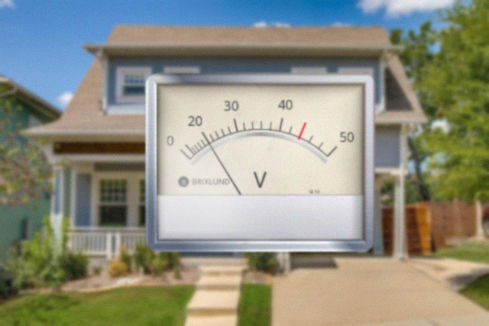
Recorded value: **20** V
